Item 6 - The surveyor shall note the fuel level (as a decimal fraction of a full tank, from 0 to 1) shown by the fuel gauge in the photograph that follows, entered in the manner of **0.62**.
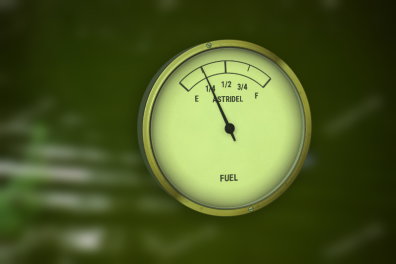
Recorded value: **0.25**
